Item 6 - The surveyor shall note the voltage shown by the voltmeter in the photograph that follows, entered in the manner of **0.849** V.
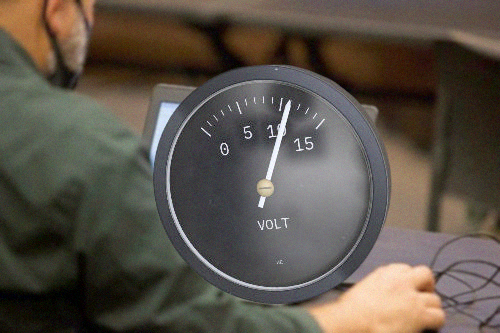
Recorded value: **11** V
